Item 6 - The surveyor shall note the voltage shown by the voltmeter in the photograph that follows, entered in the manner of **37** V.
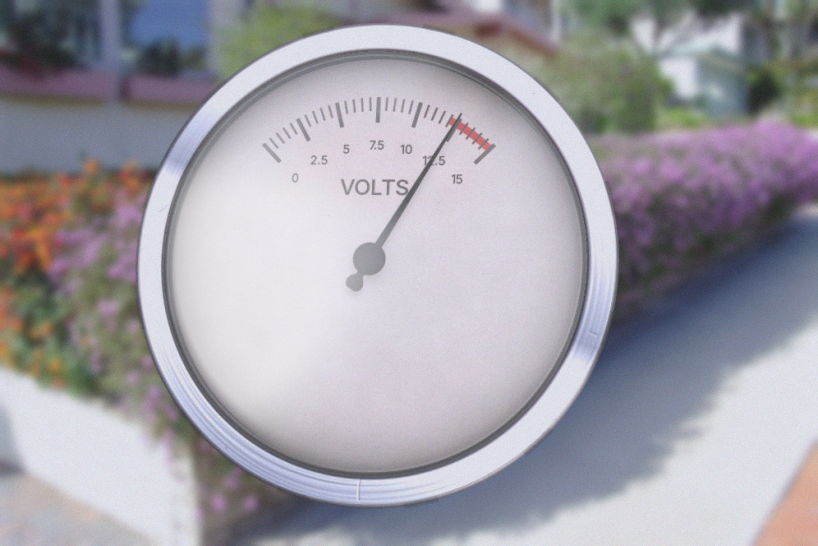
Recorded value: **12.5** V
